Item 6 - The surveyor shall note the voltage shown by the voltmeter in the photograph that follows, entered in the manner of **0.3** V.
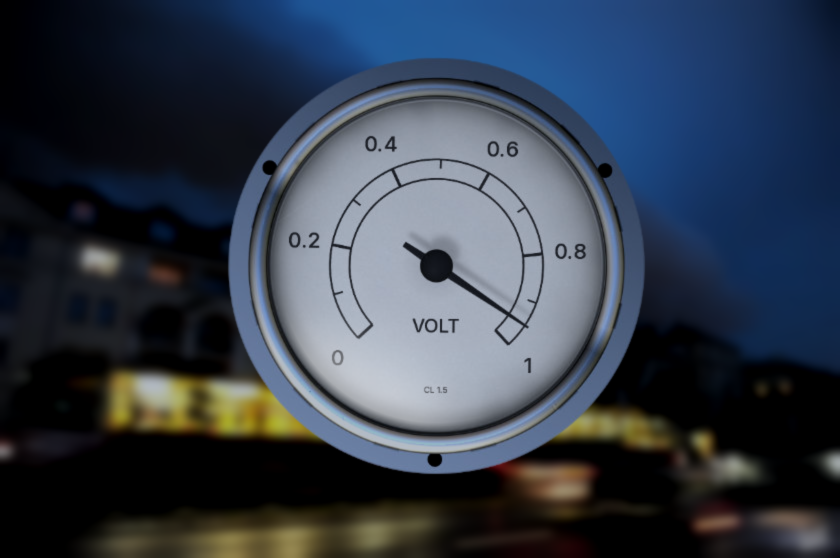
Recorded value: **0.95** V
